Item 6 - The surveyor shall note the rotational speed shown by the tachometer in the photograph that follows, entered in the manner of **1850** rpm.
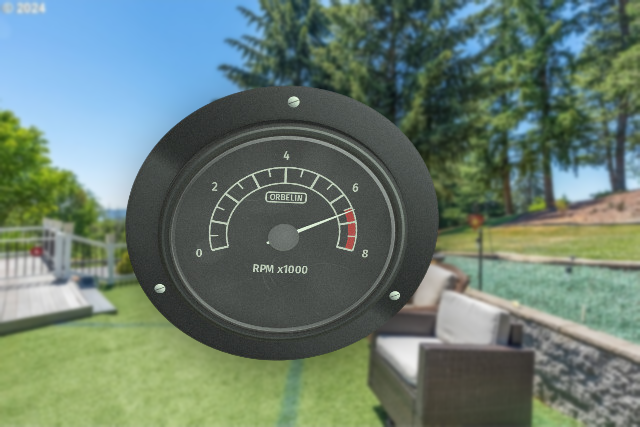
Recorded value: **6500** rpm
